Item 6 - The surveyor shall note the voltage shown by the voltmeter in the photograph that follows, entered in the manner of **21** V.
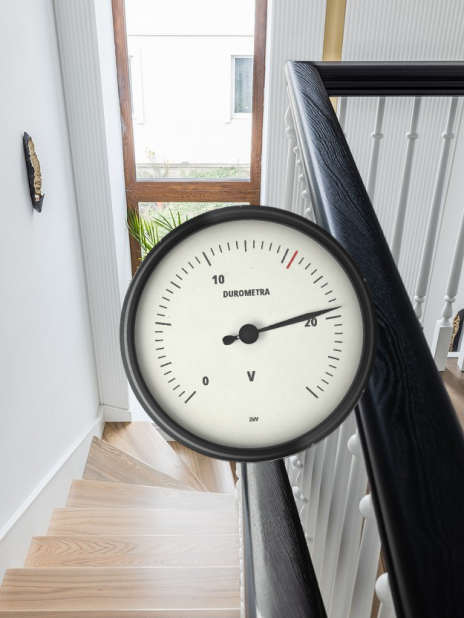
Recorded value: **19.5** V
